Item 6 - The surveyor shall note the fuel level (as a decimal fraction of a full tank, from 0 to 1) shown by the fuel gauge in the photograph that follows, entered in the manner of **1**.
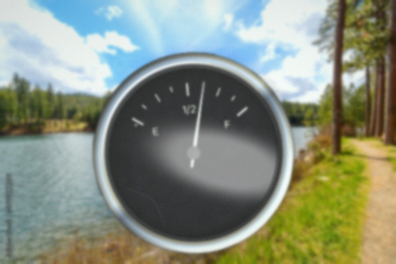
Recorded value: **0.625**
